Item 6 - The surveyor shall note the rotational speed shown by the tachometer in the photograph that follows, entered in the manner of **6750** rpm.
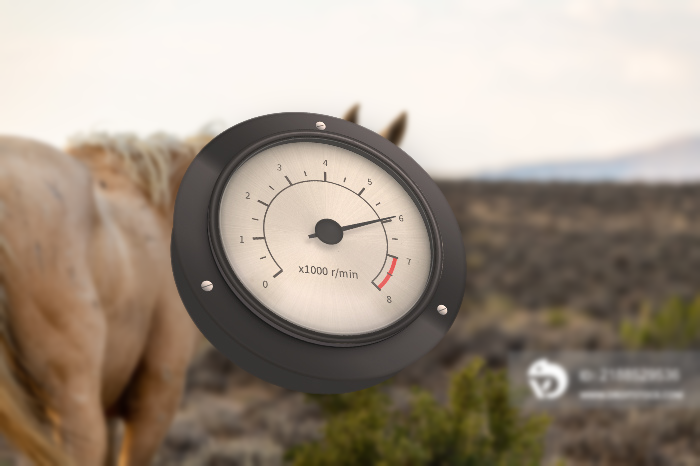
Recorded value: **6000** rpm
